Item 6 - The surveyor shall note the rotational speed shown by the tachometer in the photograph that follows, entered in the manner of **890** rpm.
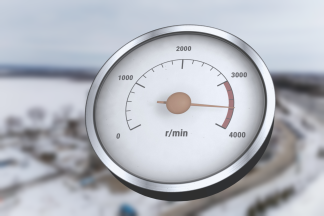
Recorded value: **3600** rpm
